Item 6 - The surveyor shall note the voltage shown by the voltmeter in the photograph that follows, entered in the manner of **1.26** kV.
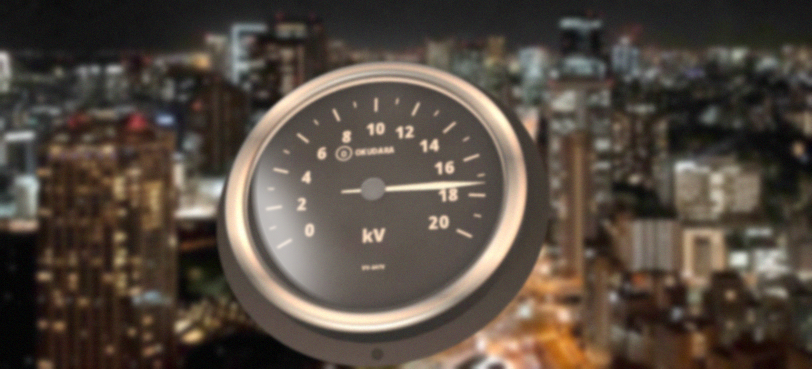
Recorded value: **17.5** kV
